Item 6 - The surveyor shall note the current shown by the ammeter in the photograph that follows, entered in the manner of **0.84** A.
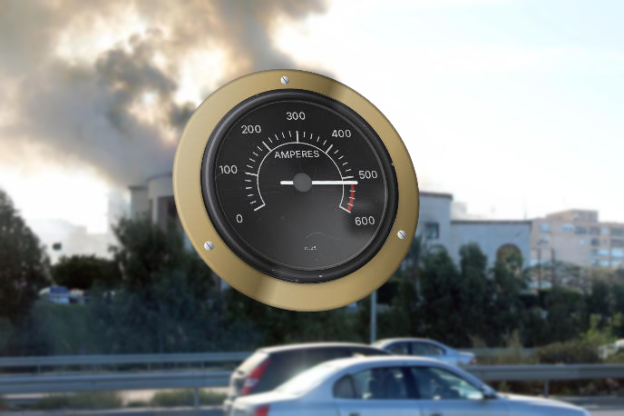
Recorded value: **520** A
